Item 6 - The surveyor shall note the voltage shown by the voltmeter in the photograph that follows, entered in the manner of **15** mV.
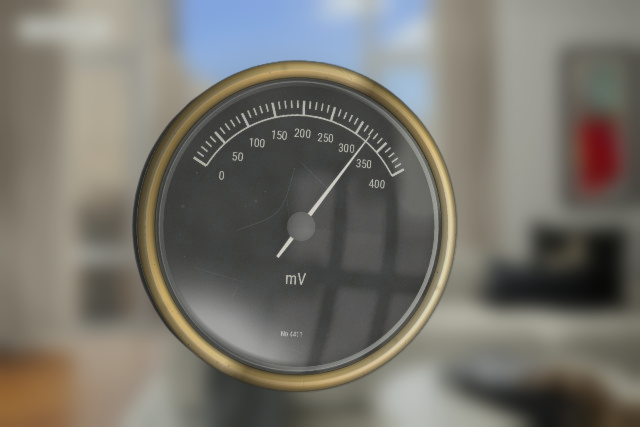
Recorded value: **320** mV
